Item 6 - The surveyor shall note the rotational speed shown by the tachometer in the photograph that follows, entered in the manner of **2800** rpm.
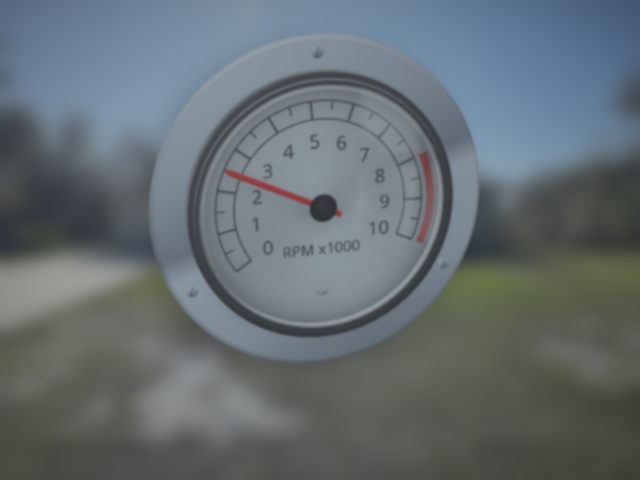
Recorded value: **2500** rpm
